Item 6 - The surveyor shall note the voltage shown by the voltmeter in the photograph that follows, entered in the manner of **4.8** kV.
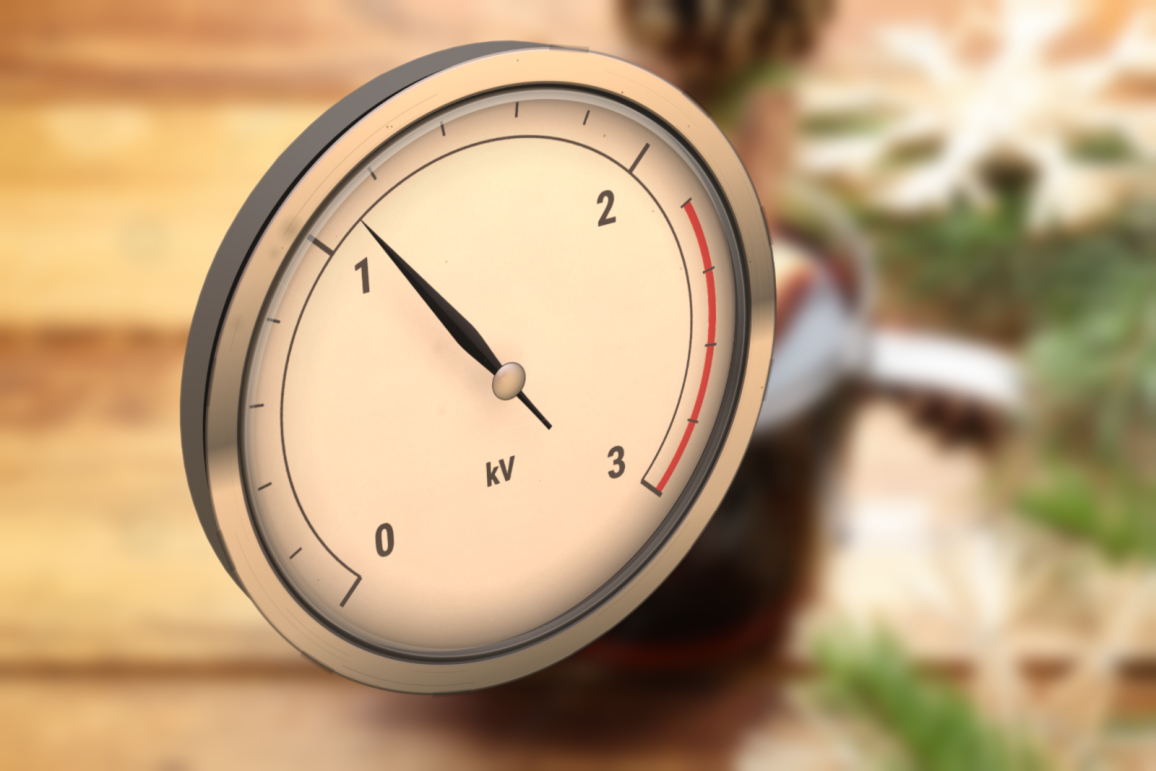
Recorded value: **1.1** kV
